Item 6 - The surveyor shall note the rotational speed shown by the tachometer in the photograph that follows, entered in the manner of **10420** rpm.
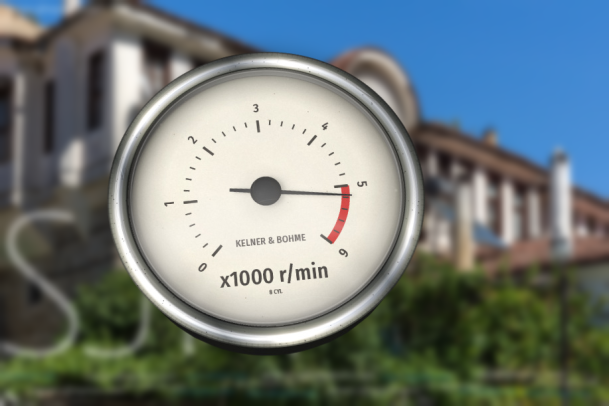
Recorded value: **5200** rpm
